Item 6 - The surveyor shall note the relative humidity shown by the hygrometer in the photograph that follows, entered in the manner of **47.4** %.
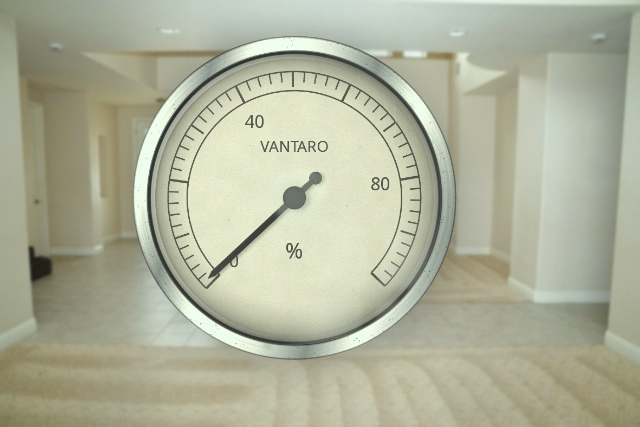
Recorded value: **1** %
